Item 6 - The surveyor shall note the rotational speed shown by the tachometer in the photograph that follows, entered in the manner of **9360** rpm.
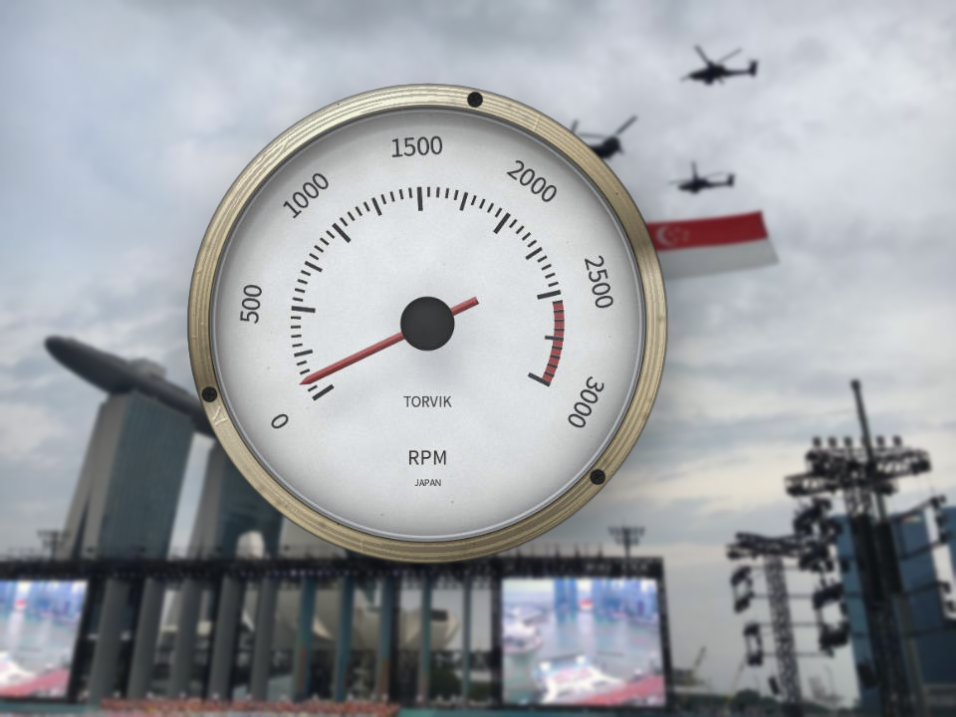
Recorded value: **100** rpm
